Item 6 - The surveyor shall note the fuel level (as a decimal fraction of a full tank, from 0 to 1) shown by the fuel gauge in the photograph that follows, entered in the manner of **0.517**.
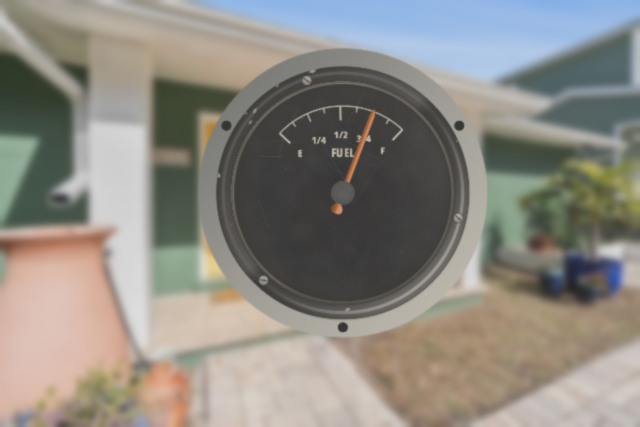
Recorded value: **0.75**
